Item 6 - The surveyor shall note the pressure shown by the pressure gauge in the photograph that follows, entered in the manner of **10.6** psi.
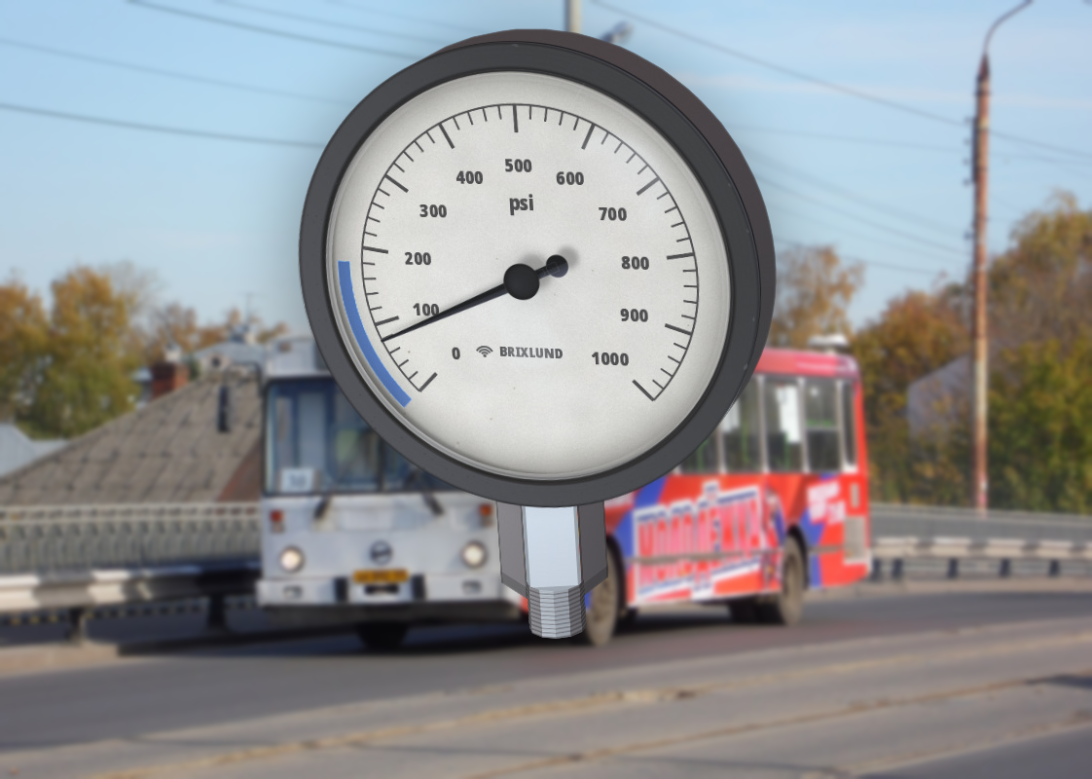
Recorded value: **80** psi
